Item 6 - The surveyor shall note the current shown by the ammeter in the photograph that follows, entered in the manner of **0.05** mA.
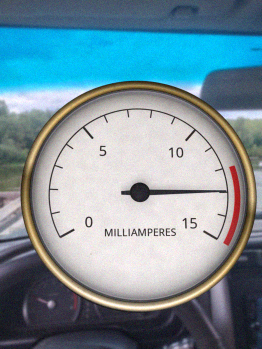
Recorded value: **13** mA
